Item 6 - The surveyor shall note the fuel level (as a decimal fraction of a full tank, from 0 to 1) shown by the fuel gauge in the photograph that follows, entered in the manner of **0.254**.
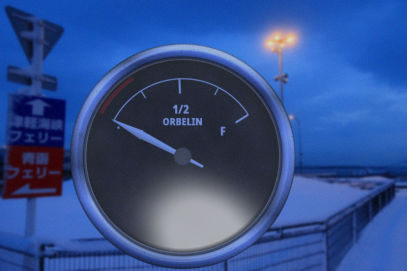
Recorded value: **0**
